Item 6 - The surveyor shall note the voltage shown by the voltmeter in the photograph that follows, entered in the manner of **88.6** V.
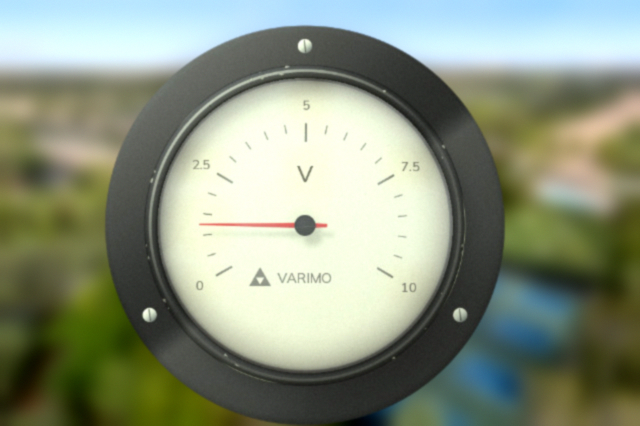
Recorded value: **1.25** V
